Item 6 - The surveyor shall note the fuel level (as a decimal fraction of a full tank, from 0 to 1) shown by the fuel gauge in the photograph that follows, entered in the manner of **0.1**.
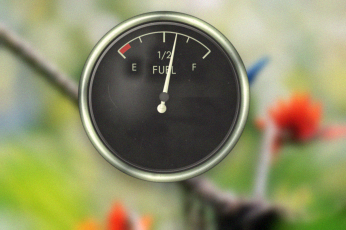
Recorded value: **0.625**
